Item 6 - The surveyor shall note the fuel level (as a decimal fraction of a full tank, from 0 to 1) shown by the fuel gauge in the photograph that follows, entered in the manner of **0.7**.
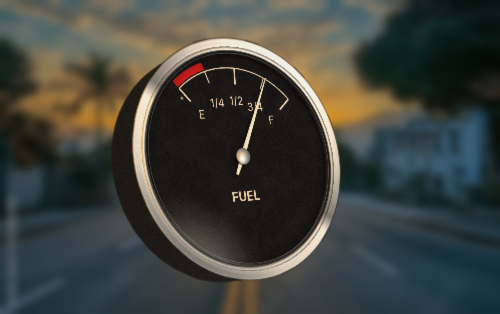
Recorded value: **0.75**
